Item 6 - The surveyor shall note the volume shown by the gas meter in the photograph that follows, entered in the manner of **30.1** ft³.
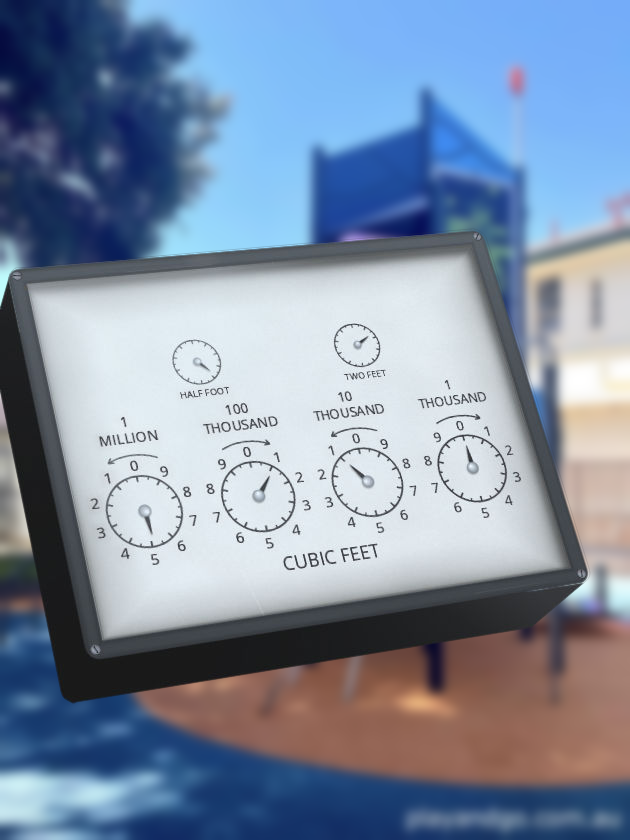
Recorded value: **511000** ft³
